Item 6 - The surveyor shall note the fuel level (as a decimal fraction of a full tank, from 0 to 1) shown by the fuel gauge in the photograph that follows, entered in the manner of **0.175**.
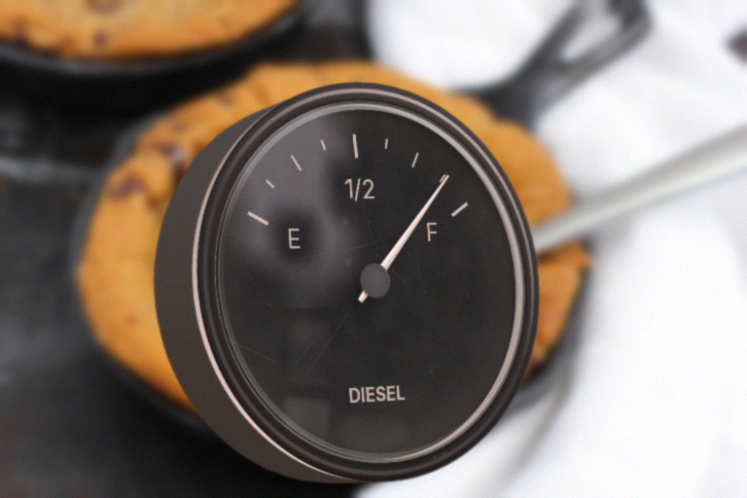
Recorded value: **0.875**
